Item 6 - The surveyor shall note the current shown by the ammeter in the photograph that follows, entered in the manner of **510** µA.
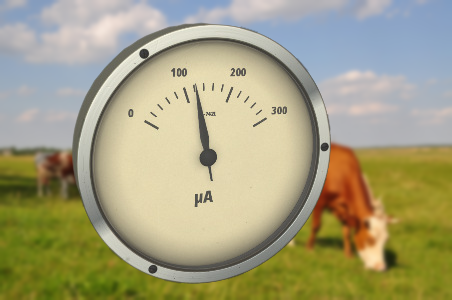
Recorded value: **120** µA
